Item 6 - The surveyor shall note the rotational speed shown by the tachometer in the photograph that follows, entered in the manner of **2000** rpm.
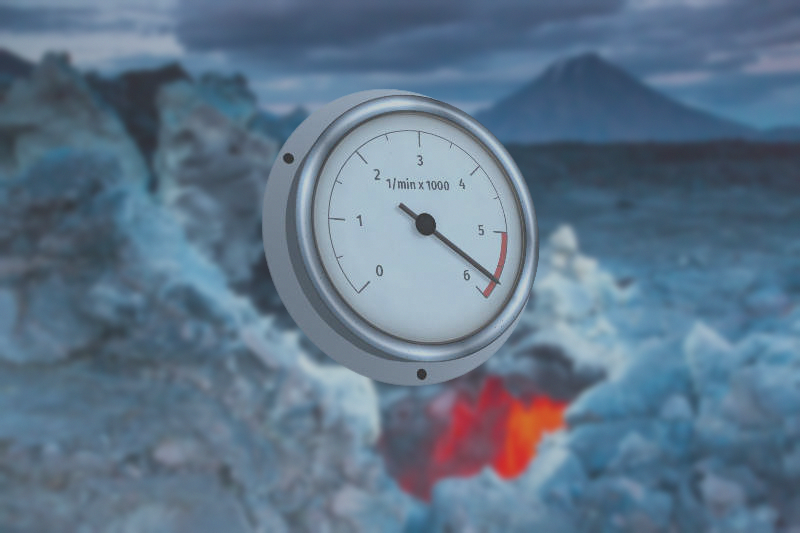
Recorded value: **5750** rpm
